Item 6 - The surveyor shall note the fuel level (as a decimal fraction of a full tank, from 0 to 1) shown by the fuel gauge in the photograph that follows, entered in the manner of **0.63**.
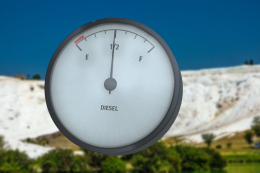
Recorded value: **0.5**
